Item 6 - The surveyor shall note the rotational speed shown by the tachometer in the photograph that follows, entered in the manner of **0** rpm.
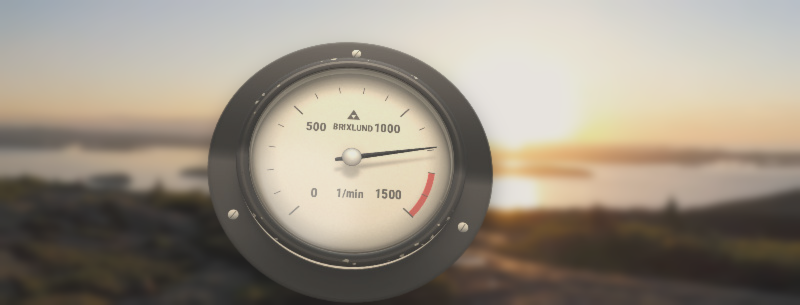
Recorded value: **1200** rpm
